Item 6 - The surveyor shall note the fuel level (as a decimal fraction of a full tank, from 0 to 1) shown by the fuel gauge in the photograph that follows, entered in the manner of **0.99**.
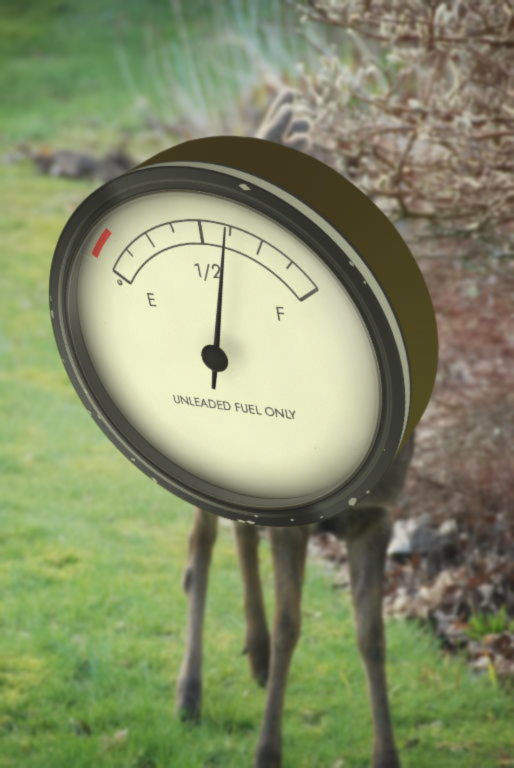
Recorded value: **0.625**
